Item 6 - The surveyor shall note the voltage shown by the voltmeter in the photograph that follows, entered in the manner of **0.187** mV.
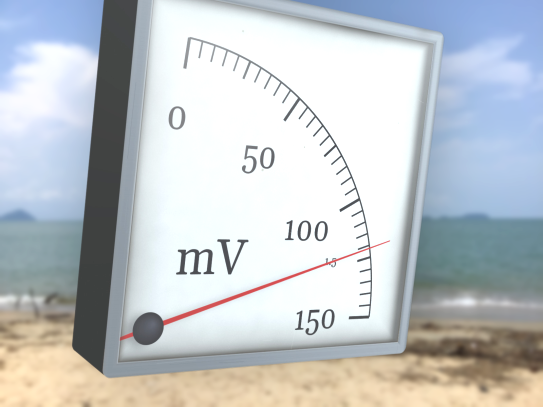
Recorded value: **120** mV
